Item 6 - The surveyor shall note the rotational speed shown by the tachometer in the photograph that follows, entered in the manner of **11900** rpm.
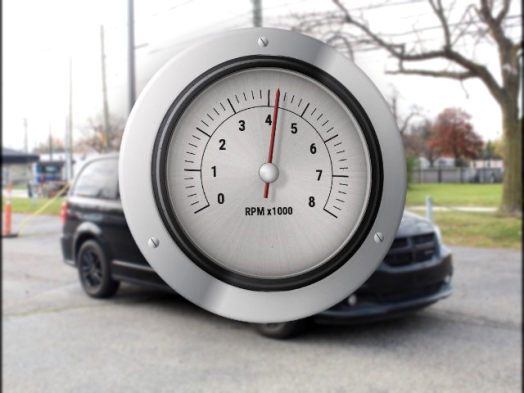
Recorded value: **4200** rpm
